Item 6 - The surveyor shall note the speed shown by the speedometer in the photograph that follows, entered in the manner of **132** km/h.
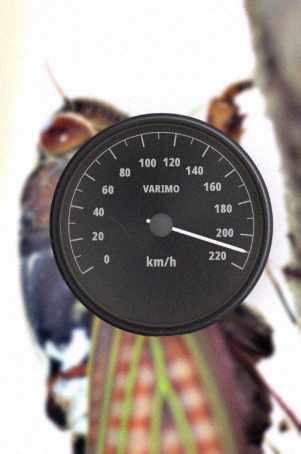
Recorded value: **210** km/h
